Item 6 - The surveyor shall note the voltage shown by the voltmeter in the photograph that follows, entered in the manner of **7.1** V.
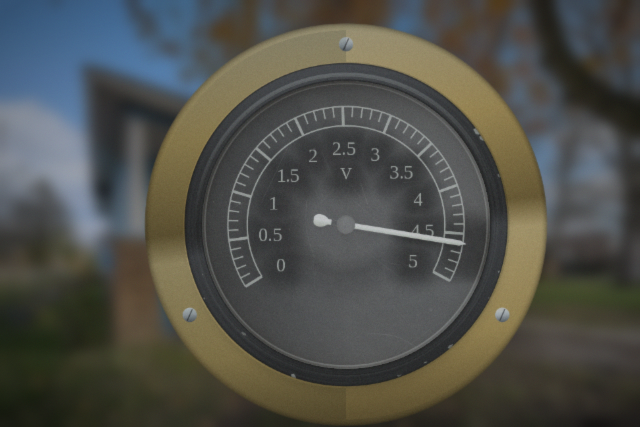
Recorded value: **4.6** V
